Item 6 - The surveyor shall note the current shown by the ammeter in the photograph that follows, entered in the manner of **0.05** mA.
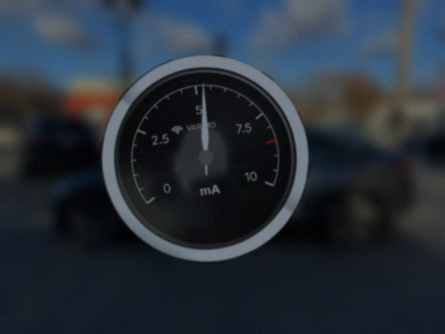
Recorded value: **5.25** mA
